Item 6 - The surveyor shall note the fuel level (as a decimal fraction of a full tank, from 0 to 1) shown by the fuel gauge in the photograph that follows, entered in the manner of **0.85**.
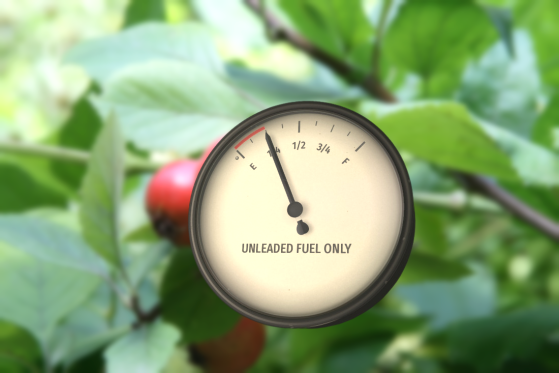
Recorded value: **0.25**
